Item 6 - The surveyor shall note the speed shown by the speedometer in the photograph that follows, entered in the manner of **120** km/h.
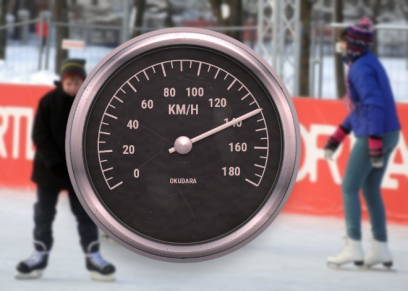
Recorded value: **140** km/h
